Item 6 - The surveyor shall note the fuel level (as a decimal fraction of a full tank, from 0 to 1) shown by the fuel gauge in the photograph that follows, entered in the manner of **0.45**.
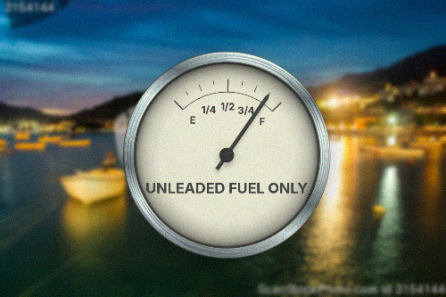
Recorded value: **0.875**
